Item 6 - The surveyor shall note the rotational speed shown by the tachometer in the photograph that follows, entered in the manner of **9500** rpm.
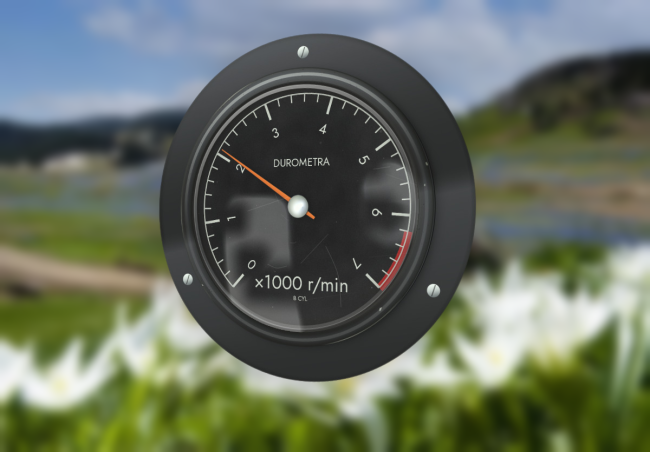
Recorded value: **2100** rpm
